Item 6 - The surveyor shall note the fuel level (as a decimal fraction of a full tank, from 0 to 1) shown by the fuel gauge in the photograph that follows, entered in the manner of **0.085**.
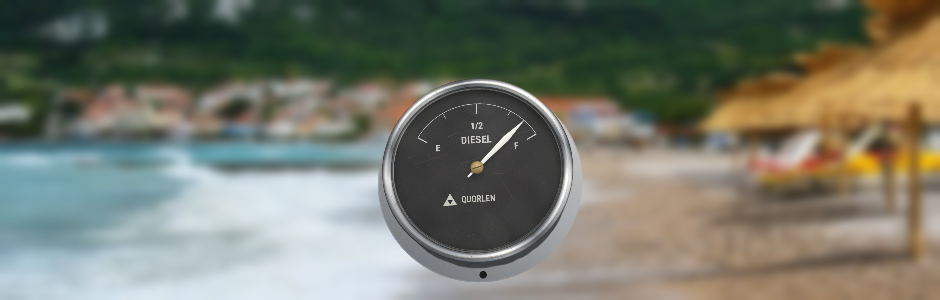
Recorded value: **0.875**
